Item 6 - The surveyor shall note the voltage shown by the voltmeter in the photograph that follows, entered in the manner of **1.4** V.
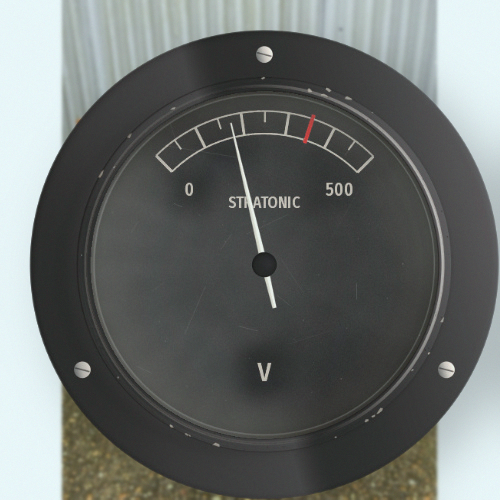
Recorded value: **175** V
